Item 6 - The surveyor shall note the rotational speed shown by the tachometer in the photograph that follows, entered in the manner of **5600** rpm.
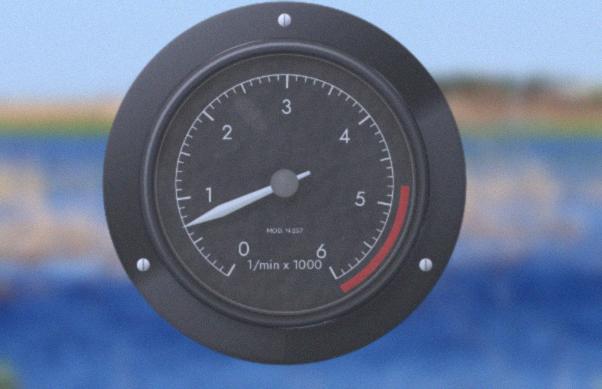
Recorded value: **700** rpm
